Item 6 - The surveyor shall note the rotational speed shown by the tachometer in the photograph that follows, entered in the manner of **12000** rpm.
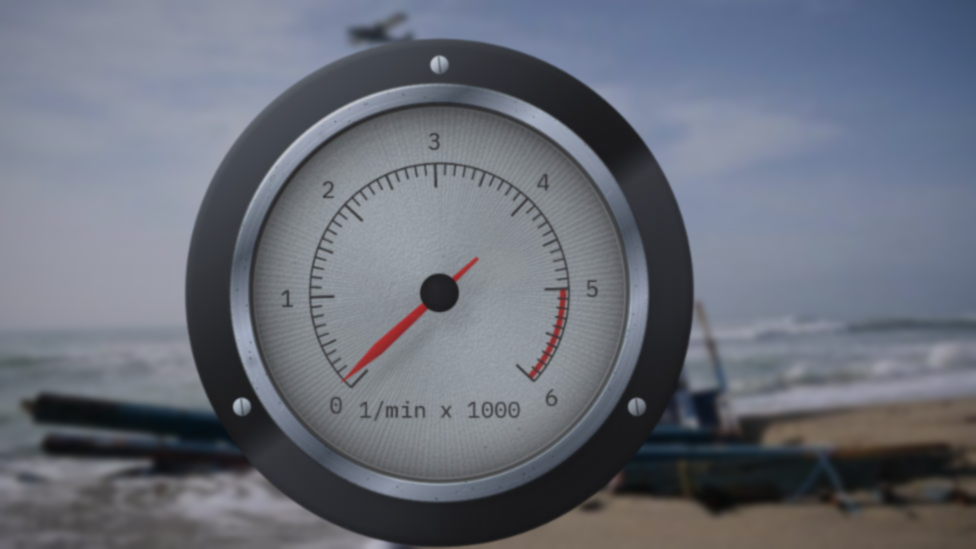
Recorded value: **100** rpm
